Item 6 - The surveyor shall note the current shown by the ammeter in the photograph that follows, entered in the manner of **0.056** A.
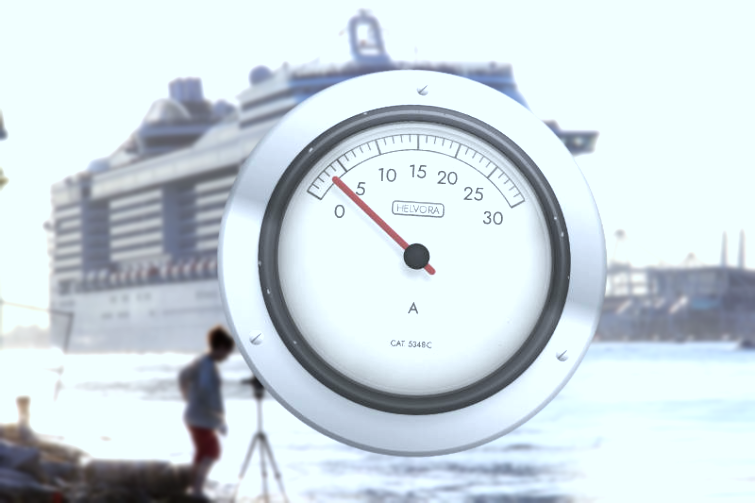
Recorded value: **3** A
